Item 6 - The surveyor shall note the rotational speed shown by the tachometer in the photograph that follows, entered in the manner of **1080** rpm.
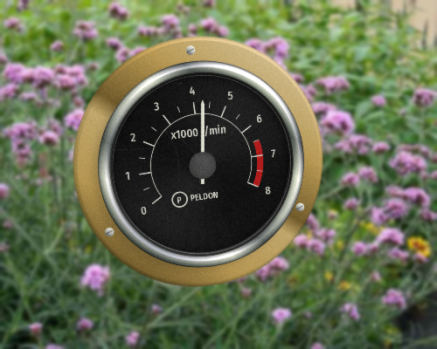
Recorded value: **4250** rpm
